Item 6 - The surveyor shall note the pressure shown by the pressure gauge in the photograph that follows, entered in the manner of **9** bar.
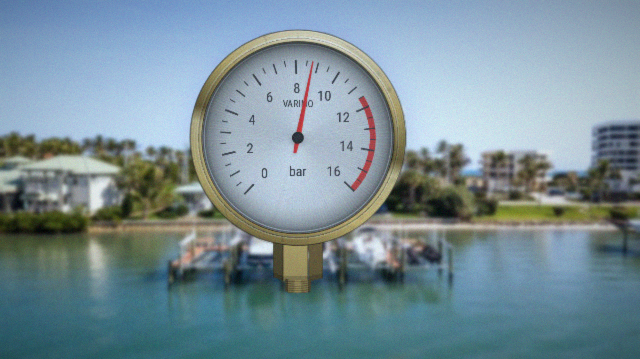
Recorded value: **8.75** bar
